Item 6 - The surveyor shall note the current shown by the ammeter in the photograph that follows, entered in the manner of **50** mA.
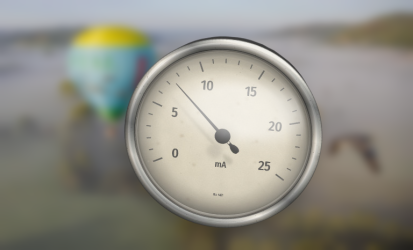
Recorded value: **7.5** mA
